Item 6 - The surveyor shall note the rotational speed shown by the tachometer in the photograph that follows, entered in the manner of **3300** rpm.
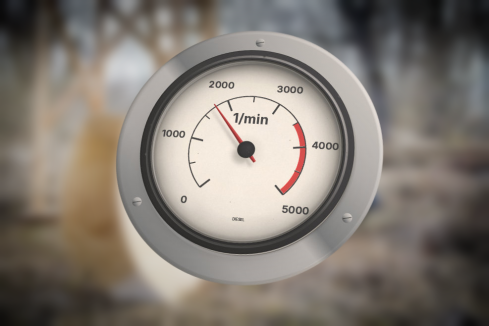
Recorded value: **1750** rpm
